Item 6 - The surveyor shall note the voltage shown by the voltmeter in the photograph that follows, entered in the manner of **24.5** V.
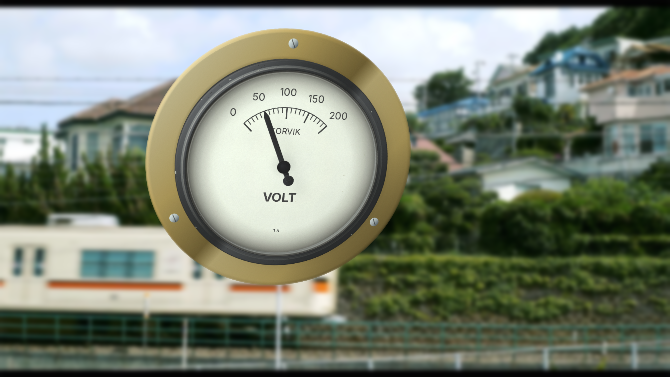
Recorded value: **50** V
